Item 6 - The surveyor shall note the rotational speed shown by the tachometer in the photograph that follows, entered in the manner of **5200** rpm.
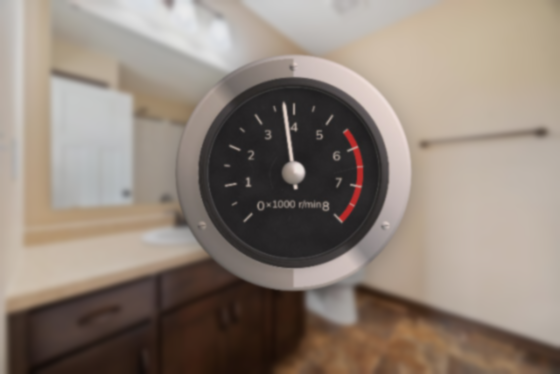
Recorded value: **3750** rpm
